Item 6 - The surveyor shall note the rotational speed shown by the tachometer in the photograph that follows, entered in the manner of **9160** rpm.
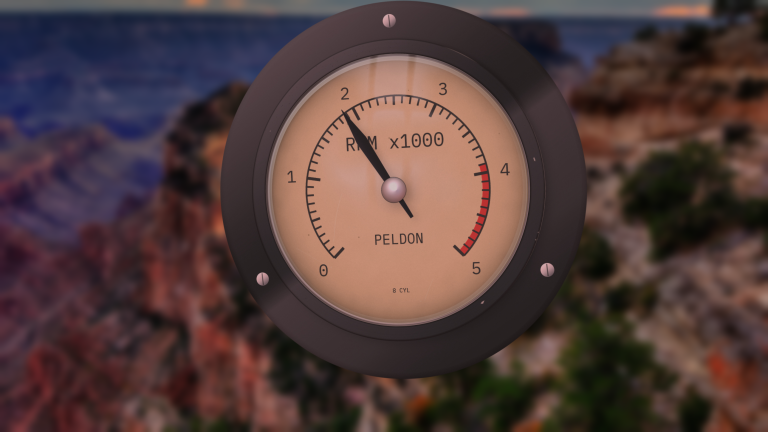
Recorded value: **1900** rpm
